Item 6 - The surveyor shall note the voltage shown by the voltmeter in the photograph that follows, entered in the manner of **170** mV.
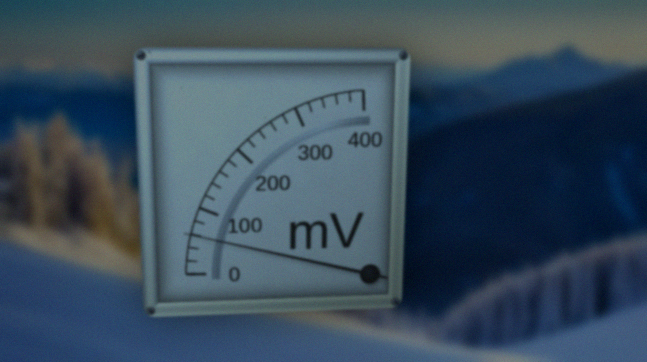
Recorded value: **60** mV
